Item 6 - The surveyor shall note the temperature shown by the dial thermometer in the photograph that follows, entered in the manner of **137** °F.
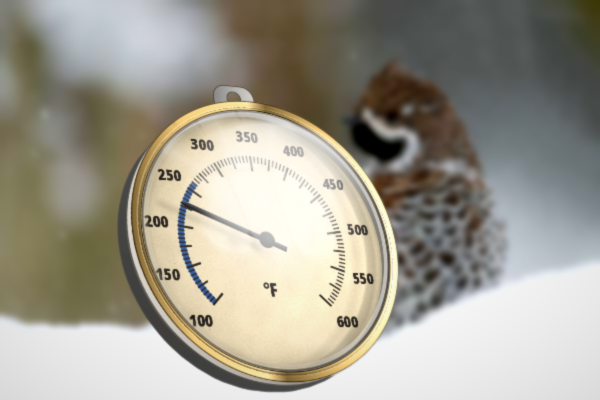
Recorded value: **225** °F
